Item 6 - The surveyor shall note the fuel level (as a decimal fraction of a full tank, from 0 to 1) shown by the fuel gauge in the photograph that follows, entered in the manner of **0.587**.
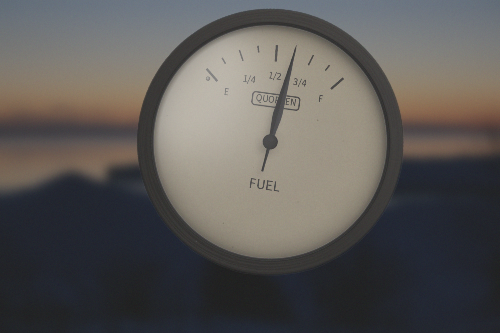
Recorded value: **0.625**
